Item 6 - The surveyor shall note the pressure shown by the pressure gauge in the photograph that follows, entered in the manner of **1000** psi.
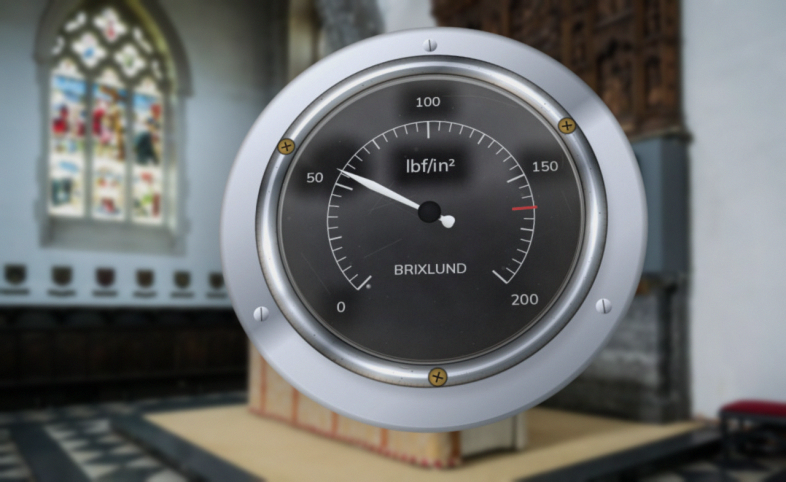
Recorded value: **55** psi
